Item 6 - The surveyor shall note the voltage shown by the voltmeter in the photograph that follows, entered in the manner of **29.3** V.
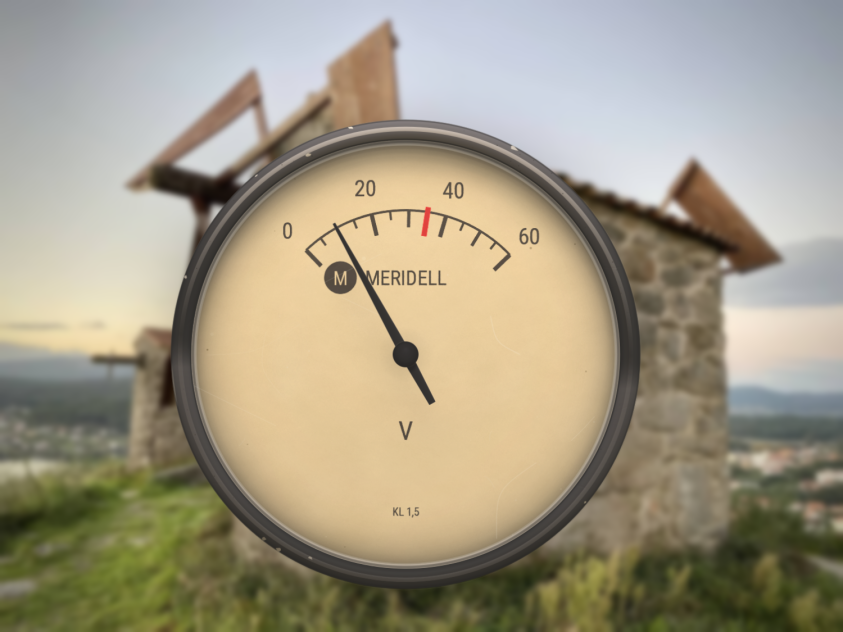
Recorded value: **10** V
